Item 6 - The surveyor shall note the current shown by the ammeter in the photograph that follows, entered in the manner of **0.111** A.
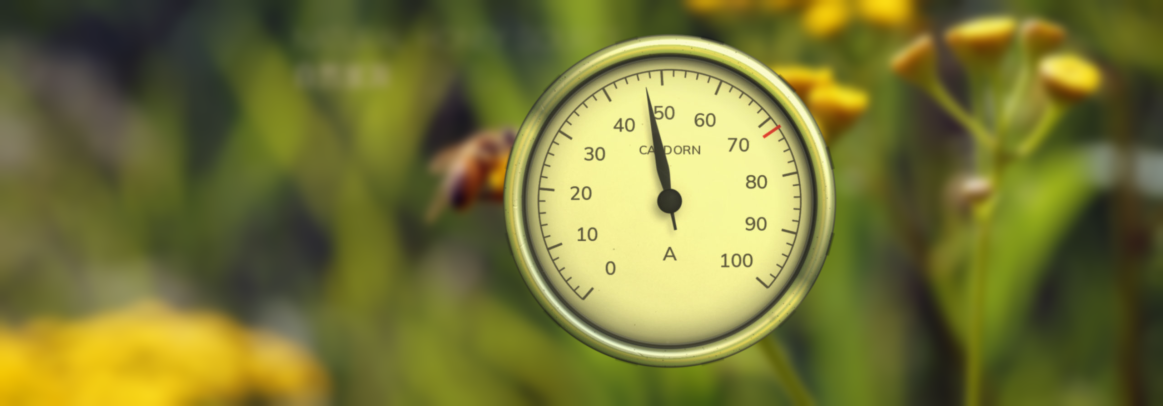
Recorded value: **47** A
